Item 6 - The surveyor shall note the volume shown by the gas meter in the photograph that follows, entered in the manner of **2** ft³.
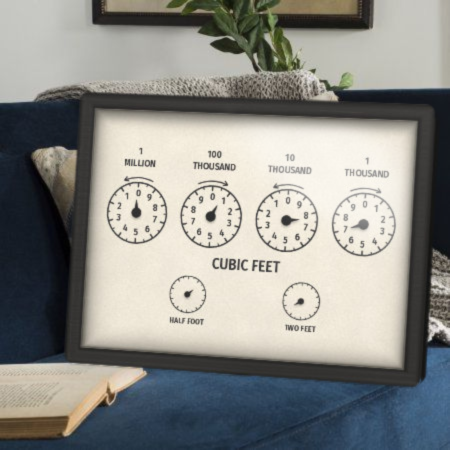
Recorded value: **7700** ft³
